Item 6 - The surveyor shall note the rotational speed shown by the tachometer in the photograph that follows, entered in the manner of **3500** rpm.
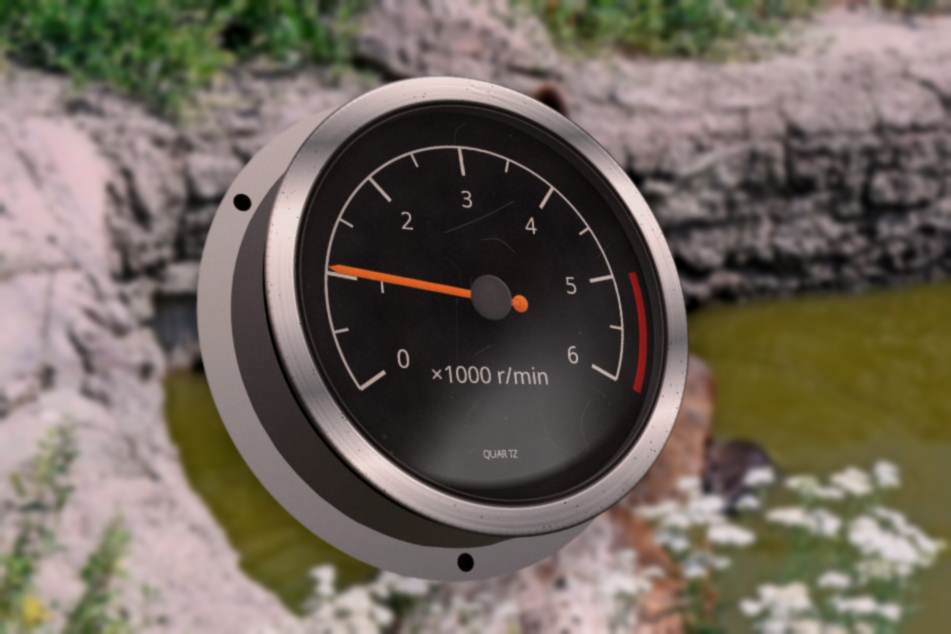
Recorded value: **1000** rpm
